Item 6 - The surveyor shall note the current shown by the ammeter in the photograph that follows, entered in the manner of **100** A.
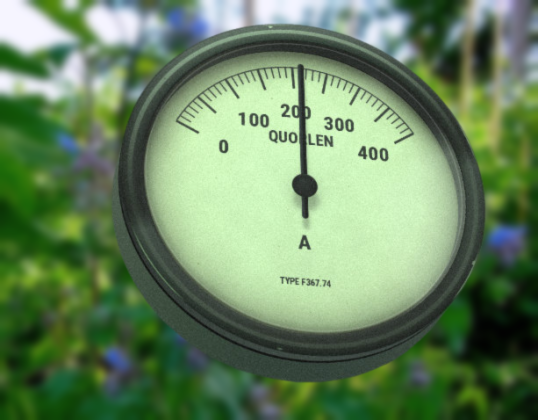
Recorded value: **210** A
